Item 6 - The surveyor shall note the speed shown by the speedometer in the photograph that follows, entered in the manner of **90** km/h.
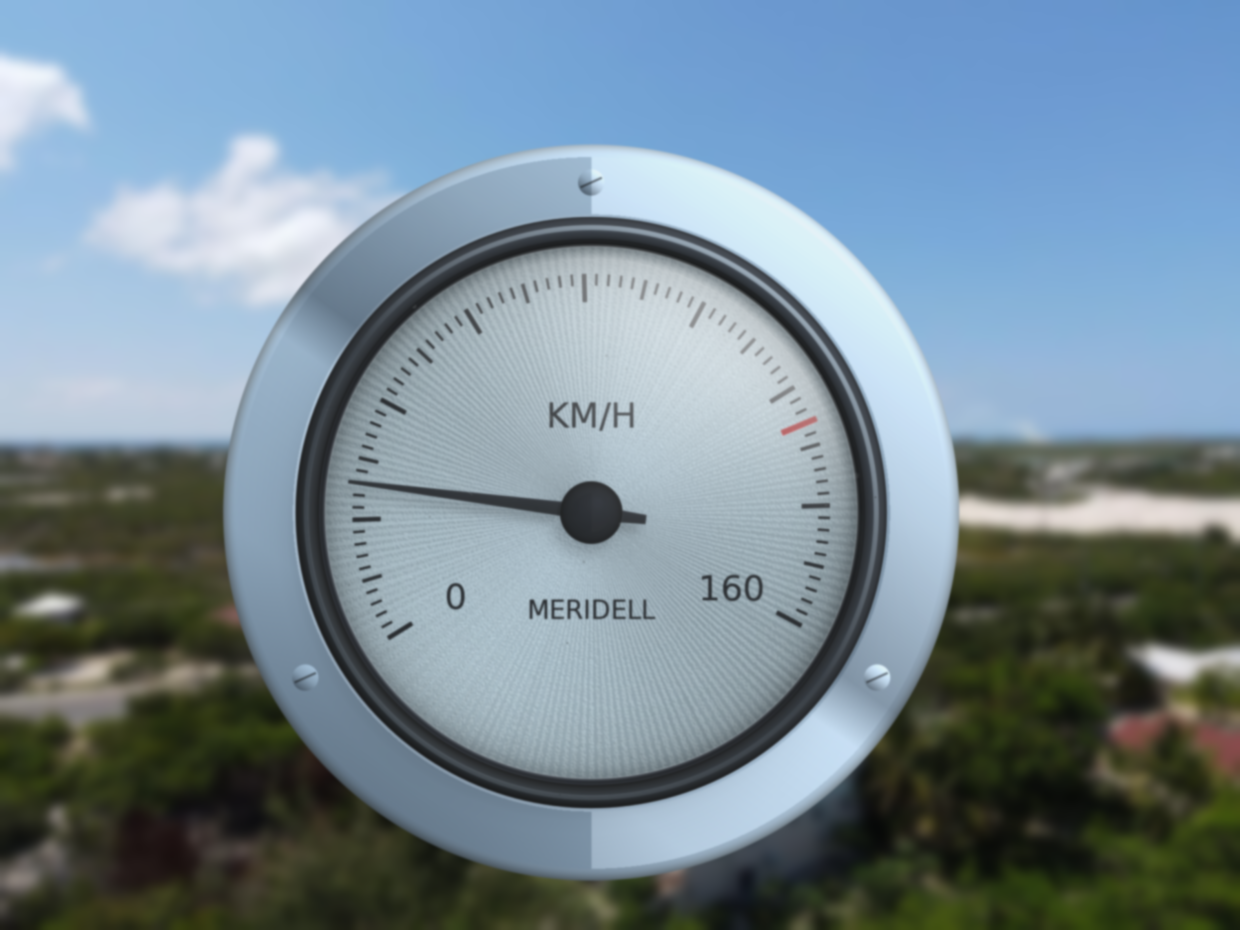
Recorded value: **26** km/h
